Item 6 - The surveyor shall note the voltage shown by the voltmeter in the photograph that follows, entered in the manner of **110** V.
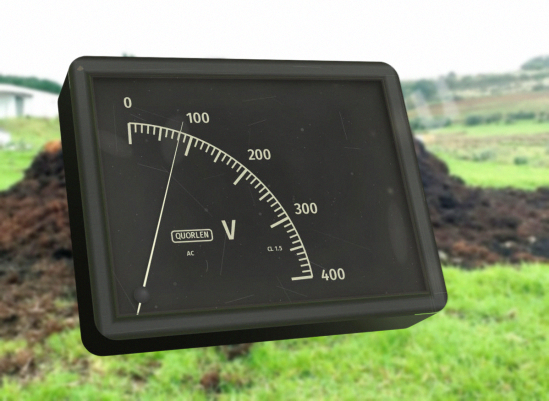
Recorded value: **80** V
